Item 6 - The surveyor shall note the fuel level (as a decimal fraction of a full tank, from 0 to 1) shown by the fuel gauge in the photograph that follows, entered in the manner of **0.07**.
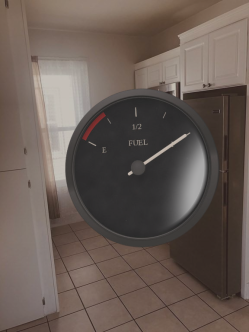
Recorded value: **1**
